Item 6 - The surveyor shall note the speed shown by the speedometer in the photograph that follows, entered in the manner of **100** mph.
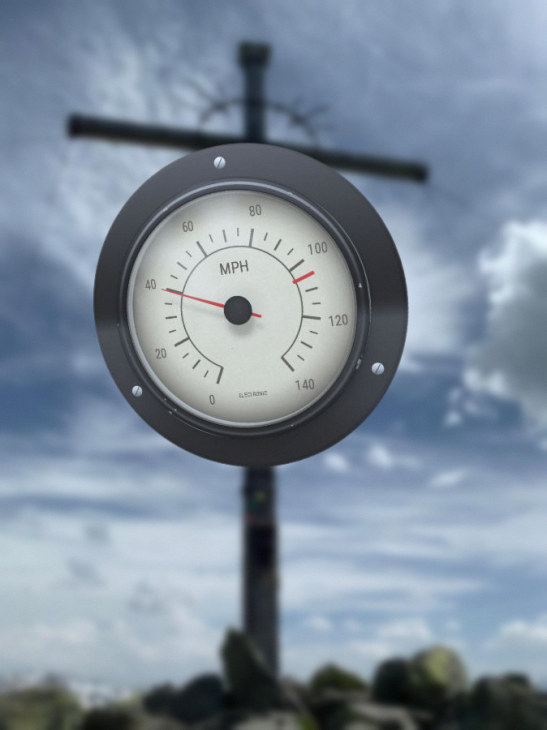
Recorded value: **40** mph
